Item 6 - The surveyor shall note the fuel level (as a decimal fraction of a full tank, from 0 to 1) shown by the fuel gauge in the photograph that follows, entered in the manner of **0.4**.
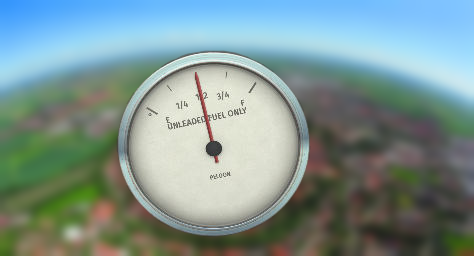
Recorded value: **0.5**
